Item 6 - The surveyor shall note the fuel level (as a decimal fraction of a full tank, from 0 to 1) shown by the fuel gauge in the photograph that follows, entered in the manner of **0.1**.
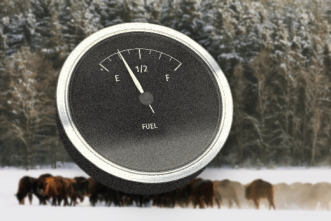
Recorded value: **0.25**
